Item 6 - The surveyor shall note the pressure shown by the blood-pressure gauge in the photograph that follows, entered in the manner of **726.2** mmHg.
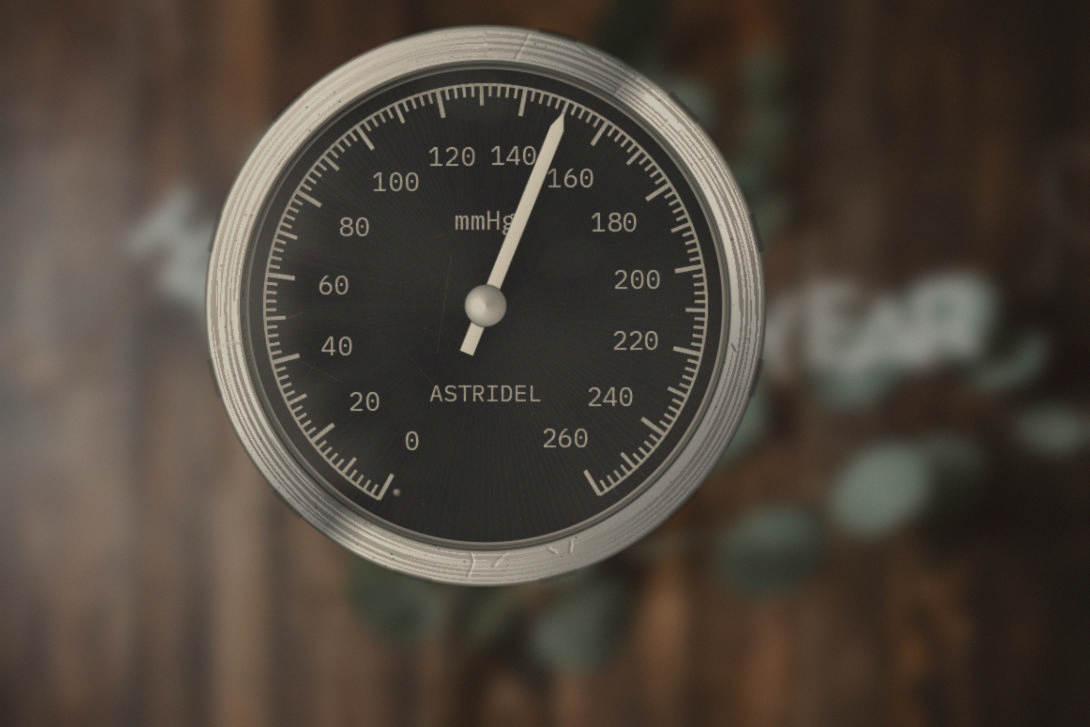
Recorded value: **150** mmHg
